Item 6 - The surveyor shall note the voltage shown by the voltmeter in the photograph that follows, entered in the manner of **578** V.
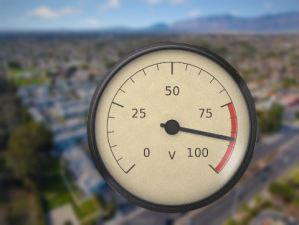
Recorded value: **87.5** V
